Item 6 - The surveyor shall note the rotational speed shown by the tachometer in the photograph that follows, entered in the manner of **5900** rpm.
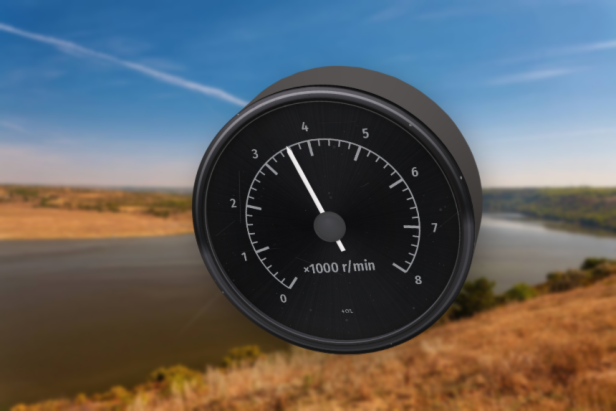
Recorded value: **3600** rpm
